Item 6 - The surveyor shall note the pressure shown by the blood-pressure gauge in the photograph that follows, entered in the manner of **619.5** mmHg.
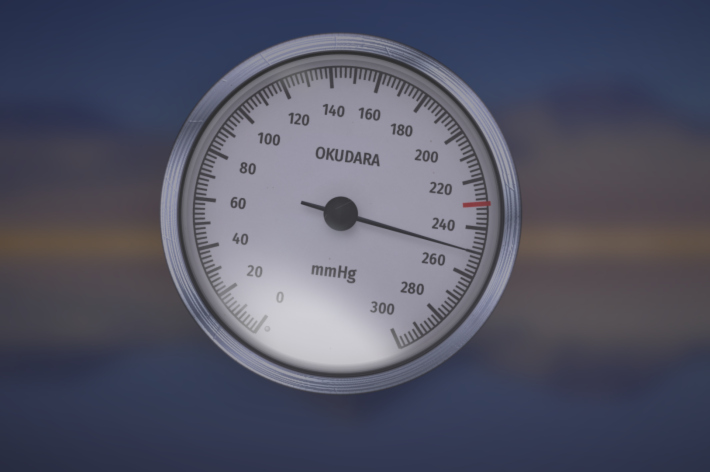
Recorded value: **250** mmHg
